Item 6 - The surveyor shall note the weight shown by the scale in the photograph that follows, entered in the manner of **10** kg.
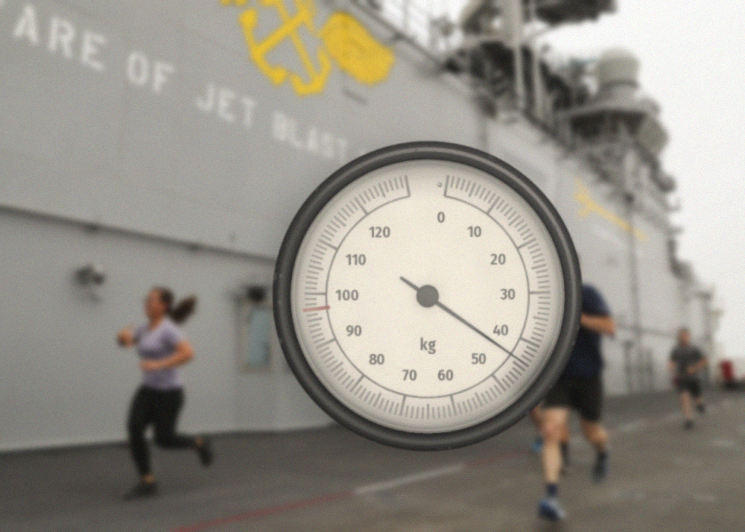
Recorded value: **44** kg
